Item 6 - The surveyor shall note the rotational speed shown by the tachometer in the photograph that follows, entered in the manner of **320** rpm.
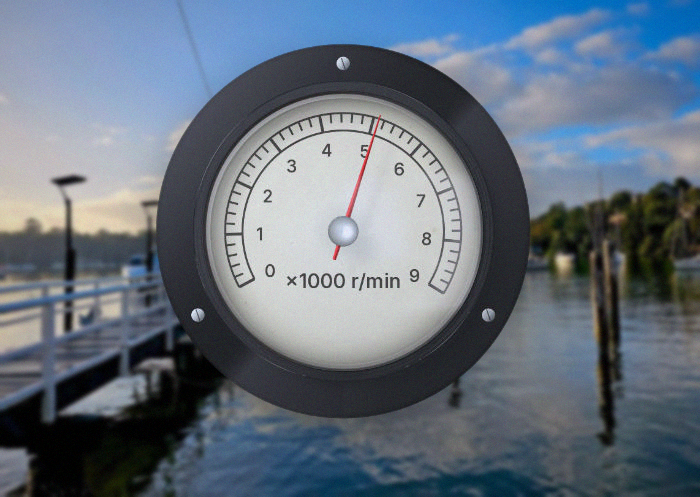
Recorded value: **5100** rpm
